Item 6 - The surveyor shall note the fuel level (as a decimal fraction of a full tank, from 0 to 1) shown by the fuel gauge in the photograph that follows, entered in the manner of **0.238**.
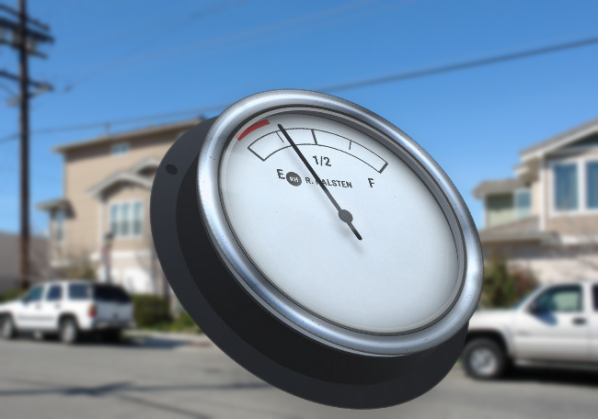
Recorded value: **0.25**
